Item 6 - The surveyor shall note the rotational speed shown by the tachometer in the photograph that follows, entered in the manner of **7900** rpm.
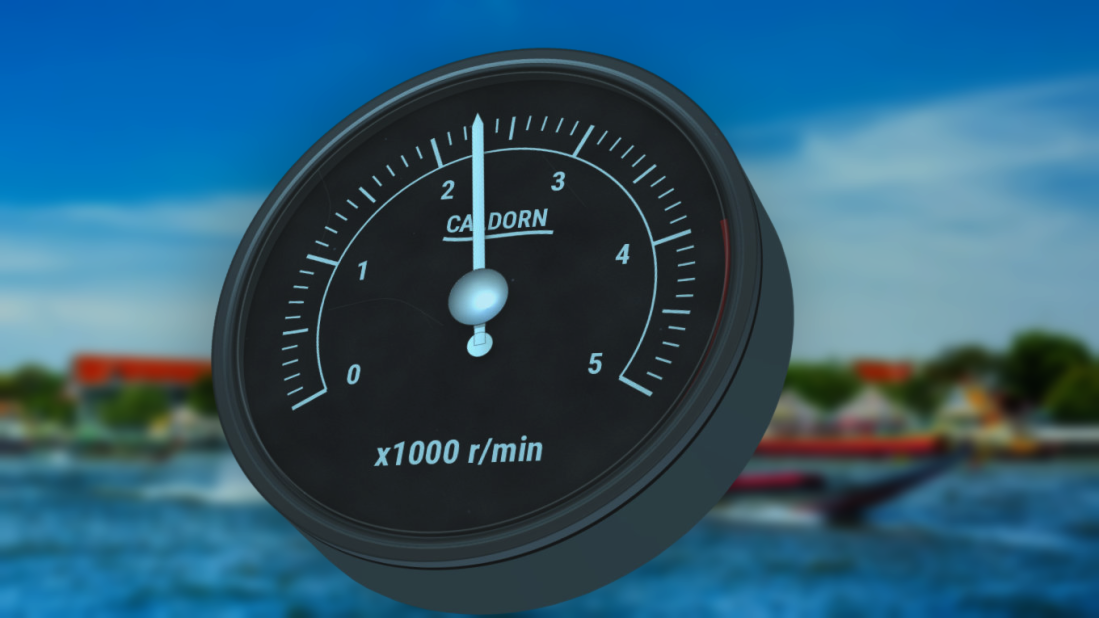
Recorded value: **2300** rpm
